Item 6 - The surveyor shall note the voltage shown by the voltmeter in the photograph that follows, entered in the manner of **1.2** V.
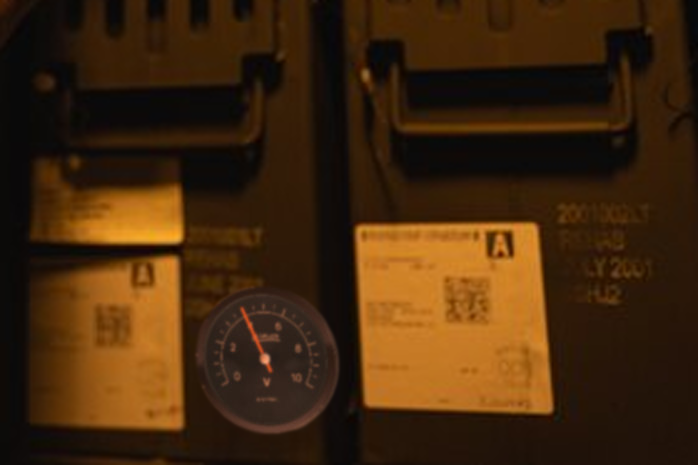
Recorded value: **4** V
